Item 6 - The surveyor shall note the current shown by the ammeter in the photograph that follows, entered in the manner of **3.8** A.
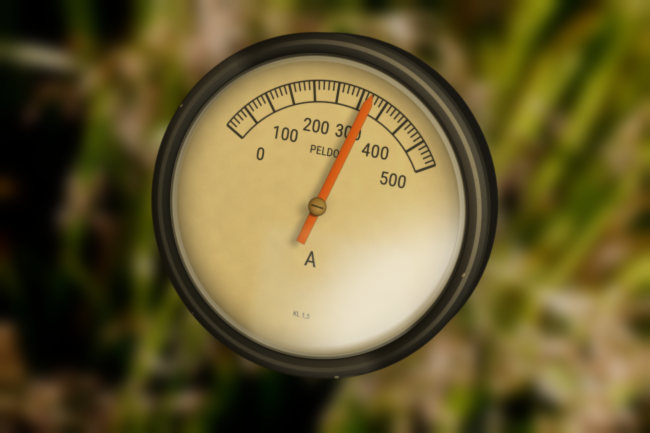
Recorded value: **320** A
